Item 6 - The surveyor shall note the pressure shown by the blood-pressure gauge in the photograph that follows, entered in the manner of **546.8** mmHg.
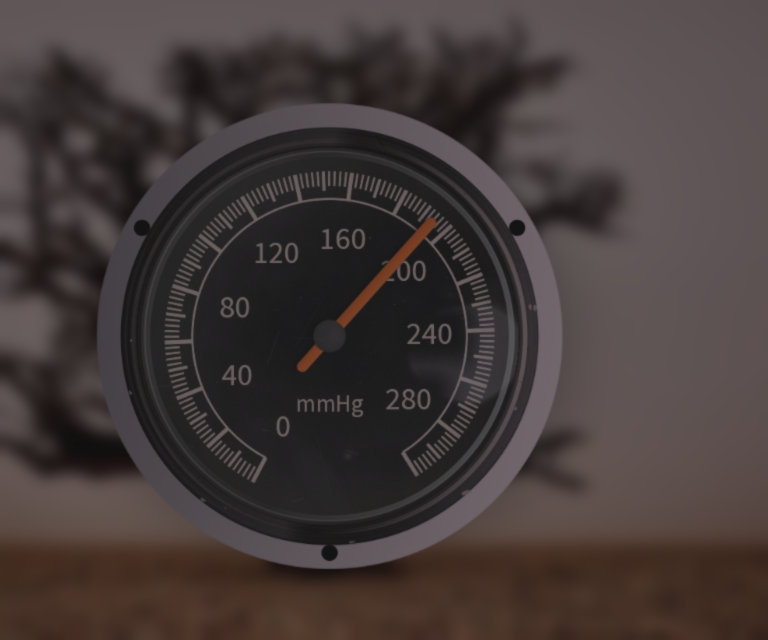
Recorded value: **194** mmHg
